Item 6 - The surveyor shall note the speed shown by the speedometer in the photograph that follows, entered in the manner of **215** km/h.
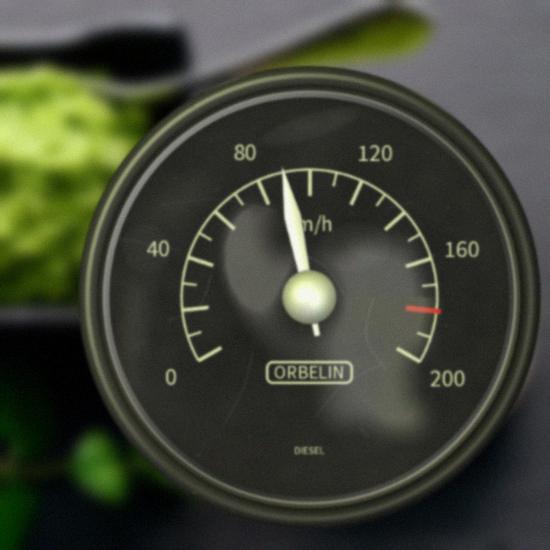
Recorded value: **90** km/h
